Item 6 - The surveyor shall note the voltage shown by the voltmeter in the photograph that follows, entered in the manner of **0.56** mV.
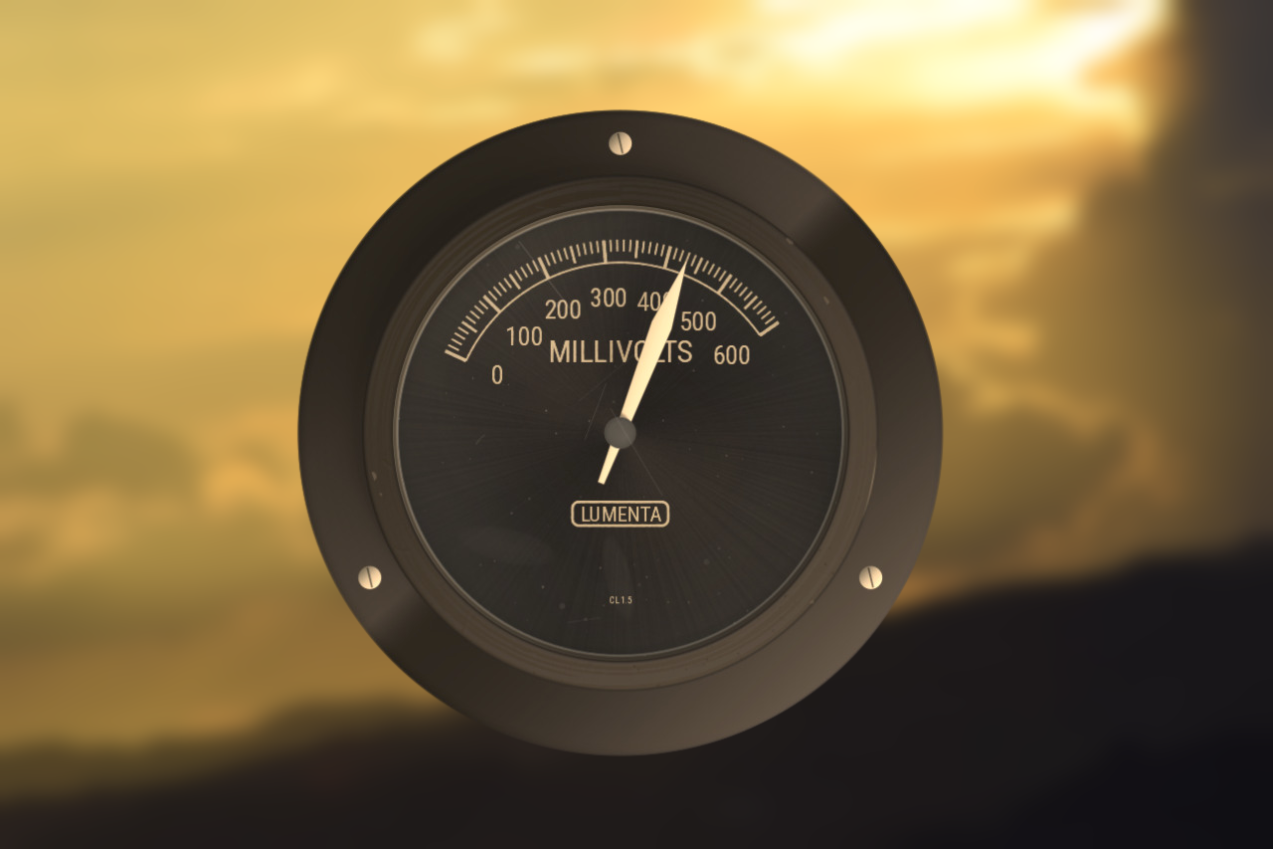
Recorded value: **430** mV
